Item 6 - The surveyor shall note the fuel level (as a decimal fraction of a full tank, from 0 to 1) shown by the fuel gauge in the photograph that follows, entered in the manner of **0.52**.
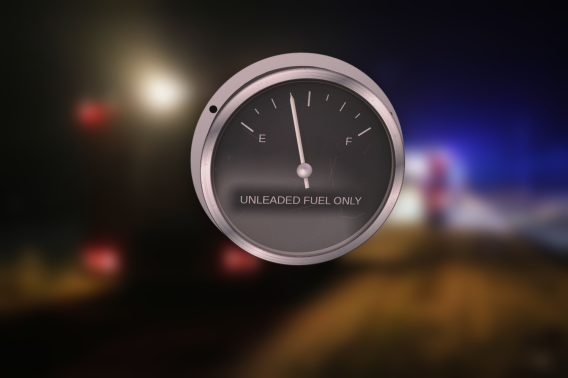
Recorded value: **0.375**
